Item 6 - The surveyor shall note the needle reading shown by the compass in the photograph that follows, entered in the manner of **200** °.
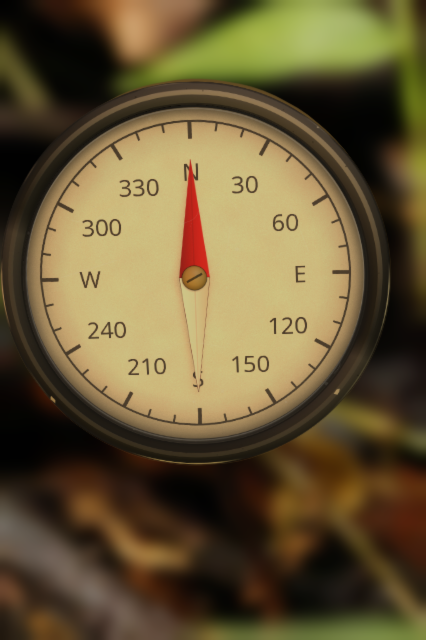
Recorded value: **0** °
